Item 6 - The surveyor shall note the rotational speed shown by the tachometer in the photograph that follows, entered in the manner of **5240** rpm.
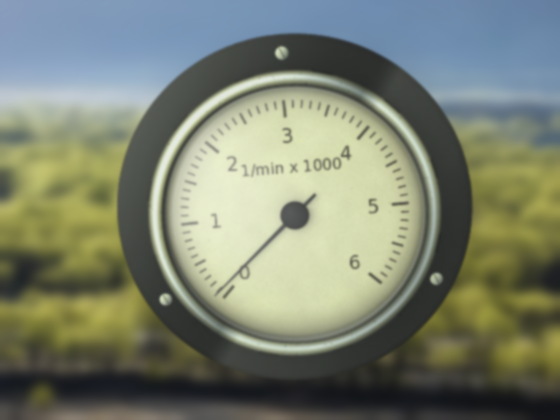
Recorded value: **100** rpm
